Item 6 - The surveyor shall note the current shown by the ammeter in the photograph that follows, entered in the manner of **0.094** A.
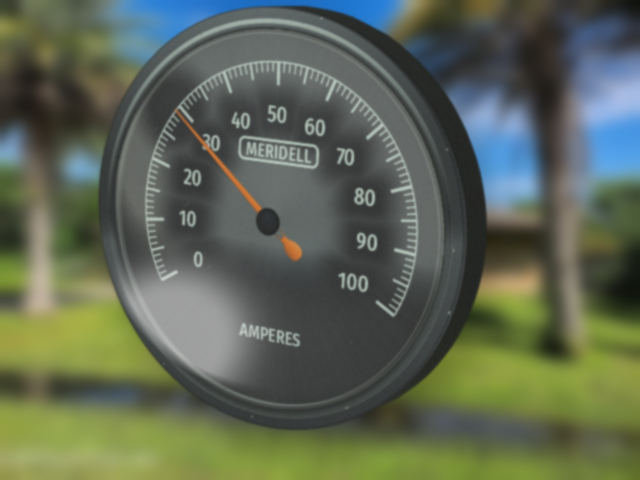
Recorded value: **30** A
